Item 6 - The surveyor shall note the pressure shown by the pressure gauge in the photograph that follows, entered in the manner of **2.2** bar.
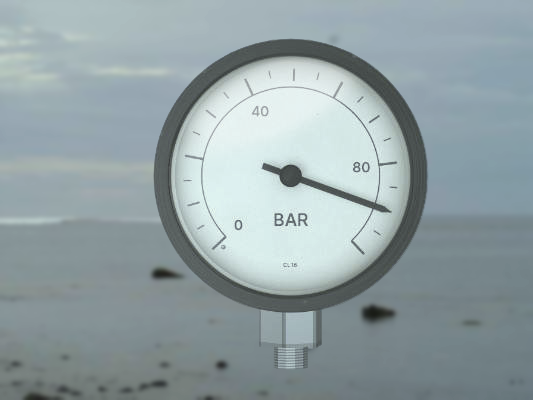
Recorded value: **90** bar
